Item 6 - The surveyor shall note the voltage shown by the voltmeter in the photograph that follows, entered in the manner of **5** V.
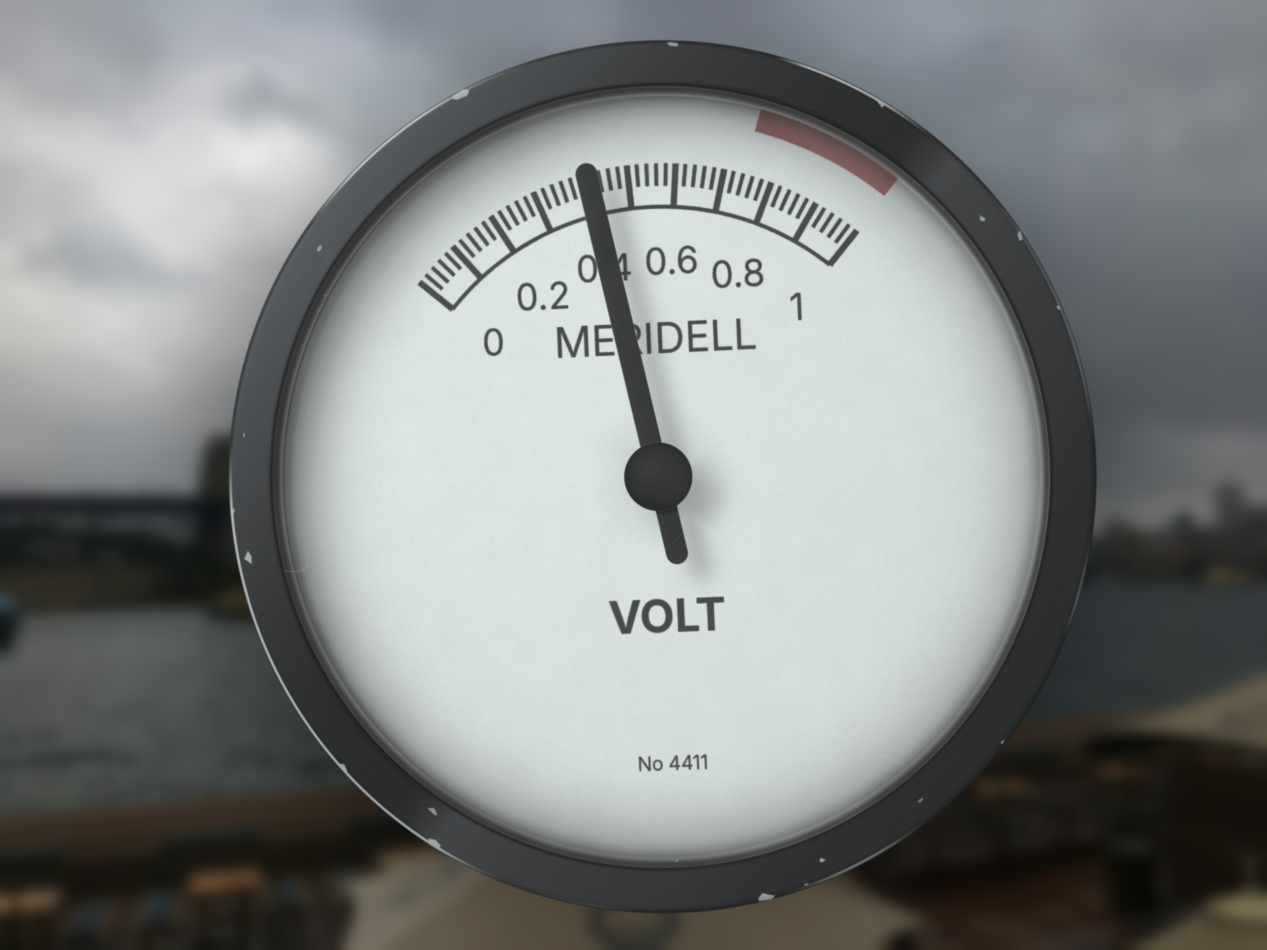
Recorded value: **0.42** V
